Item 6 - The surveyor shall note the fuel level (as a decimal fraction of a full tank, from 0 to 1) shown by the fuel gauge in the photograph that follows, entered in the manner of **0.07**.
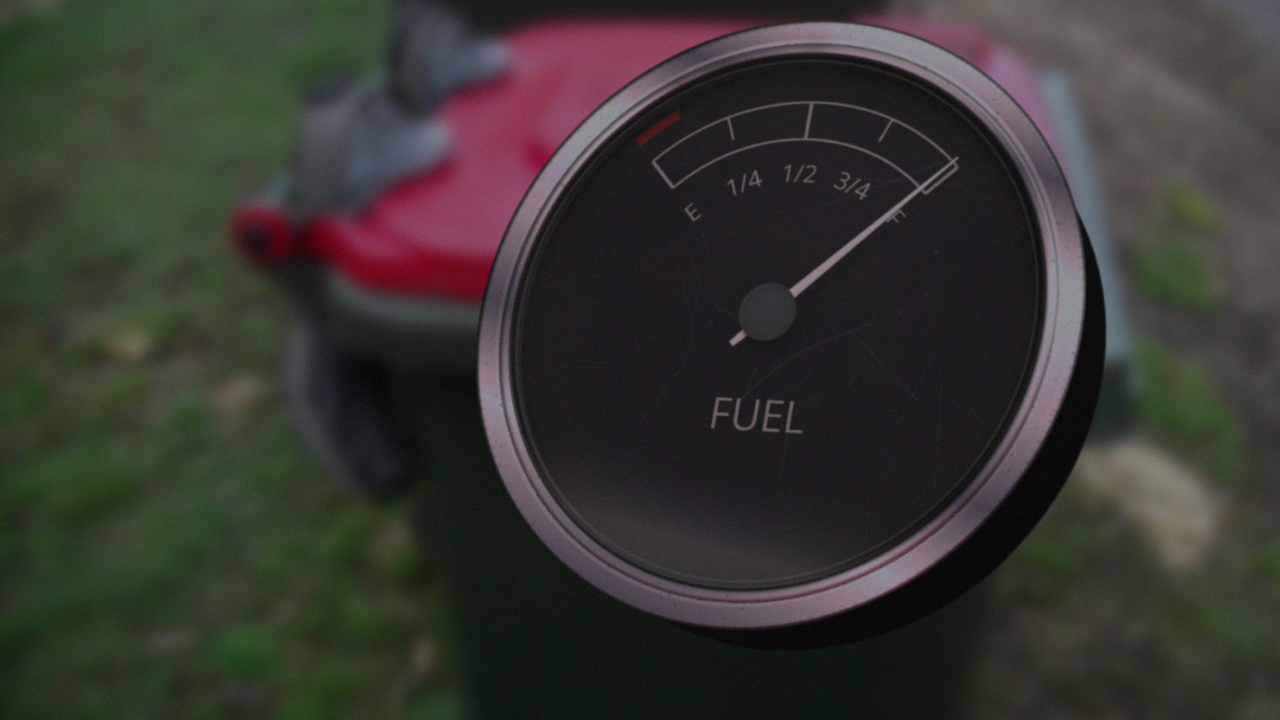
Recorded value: **1**
